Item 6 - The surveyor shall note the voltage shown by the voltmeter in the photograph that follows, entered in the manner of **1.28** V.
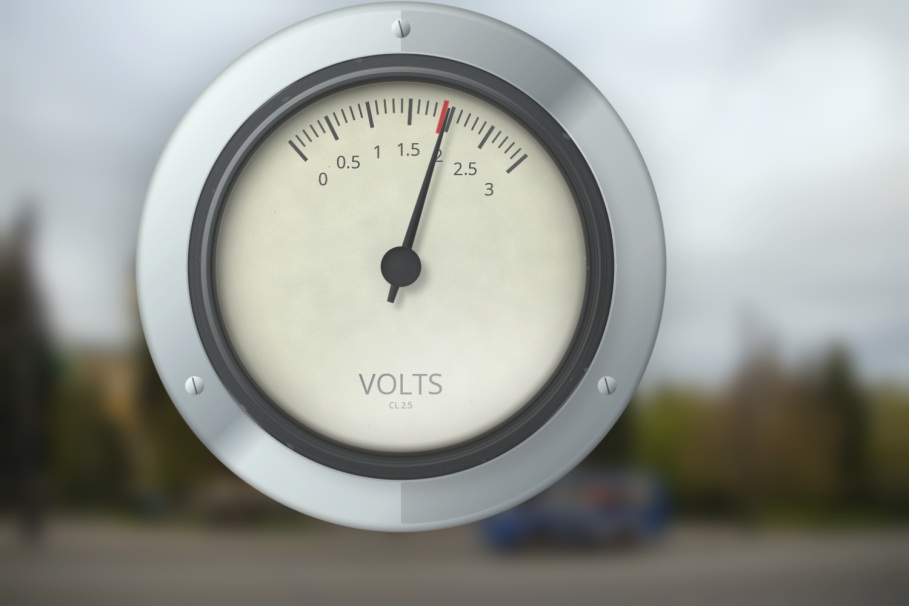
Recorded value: **1.95** V
